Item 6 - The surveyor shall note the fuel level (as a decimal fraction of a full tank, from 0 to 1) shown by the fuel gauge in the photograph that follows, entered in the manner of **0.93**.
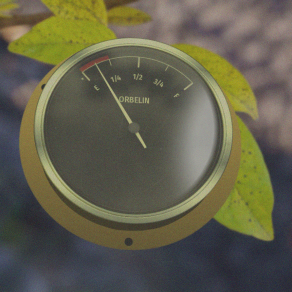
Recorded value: **0.125**
